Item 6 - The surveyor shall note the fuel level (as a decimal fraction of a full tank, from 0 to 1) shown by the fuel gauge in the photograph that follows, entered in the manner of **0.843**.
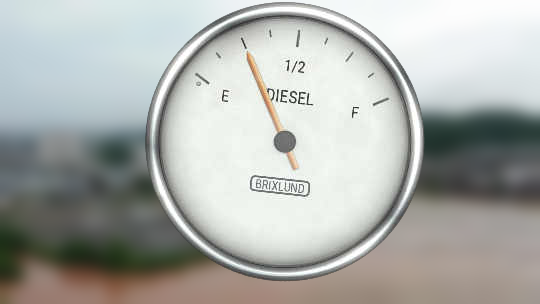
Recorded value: **0.25**
